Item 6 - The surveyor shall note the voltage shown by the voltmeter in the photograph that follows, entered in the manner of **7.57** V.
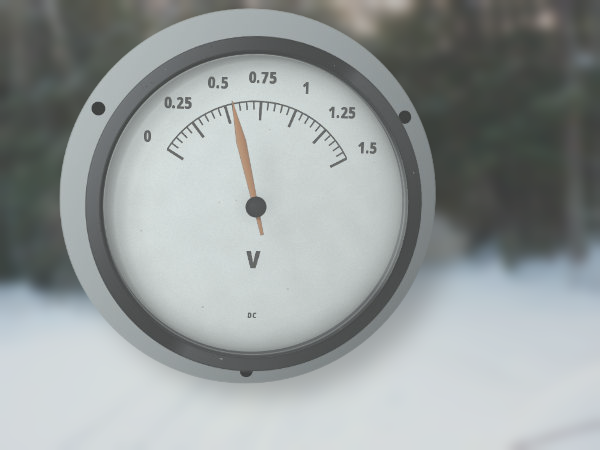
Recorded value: **0.55** V
